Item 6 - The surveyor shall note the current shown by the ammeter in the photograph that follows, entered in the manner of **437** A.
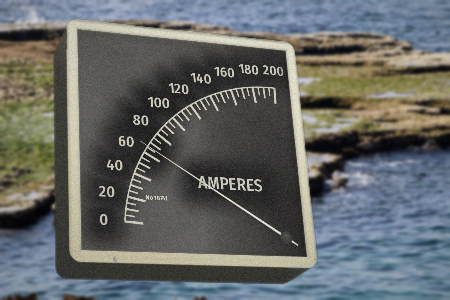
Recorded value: **65** A
